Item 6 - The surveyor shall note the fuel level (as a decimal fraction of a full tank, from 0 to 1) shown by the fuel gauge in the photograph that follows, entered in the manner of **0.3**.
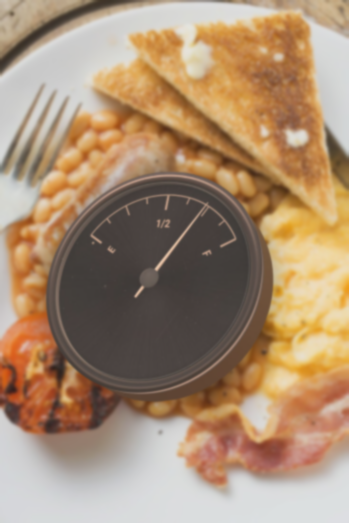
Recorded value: **0.75**
